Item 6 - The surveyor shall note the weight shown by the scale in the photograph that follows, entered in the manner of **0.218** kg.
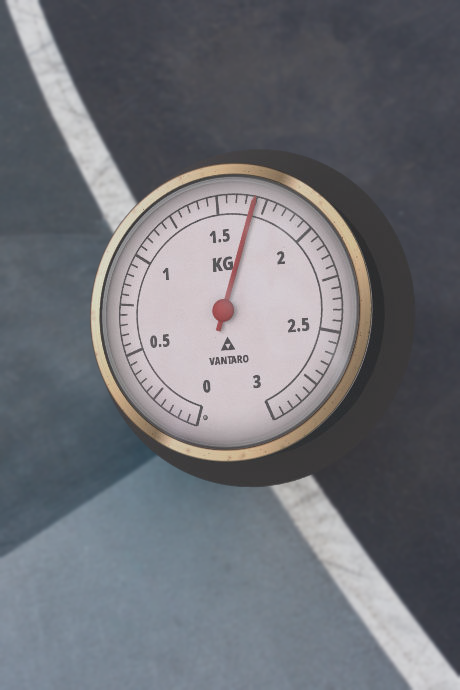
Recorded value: **1.7** kg
